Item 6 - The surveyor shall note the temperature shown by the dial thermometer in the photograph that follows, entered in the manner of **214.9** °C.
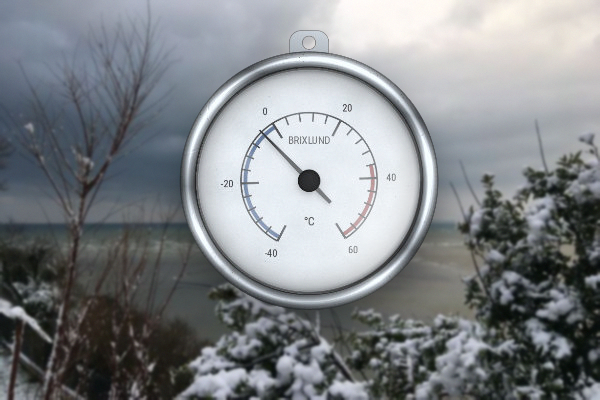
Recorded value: **-4** °C
